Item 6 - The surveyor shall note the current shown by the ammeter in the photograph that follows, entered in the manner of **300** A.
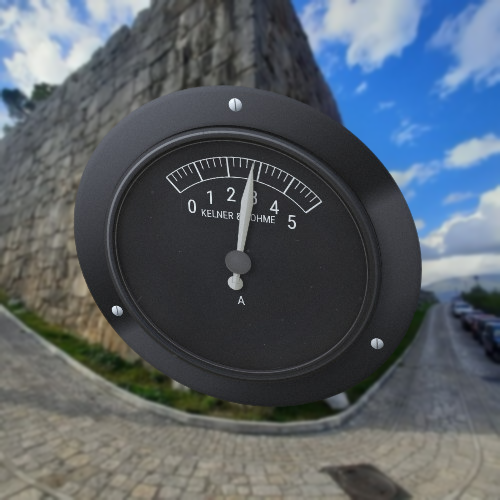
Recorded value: **2.8** A
